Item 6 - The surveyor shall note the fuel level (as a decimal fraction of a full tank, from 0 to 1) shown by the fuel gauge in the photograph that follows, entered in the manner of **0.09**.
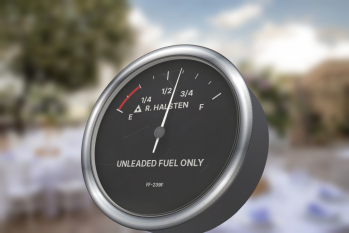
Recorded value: **0.625**
